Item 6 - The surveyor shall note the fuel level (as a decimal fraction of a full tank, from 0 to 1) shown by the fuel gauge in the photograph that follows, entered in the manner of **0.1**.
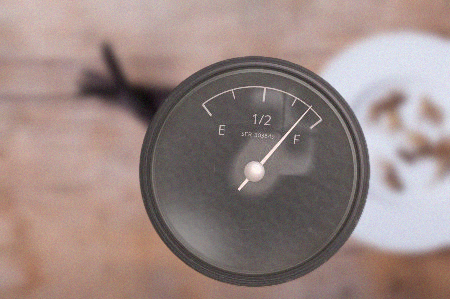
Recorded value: **0.875**
